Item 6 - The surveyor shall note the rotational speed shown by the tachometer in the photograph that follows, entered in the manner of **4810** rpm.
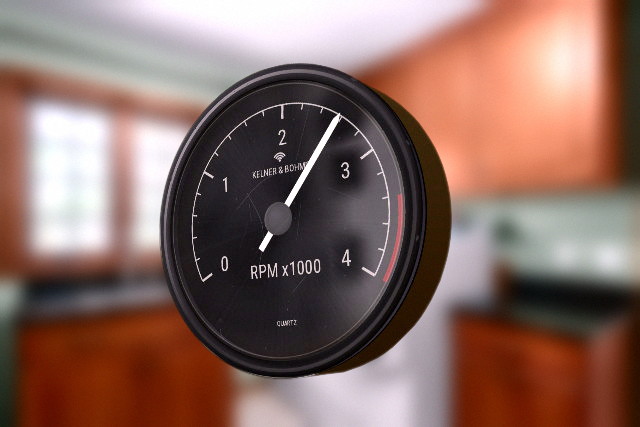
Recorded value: **2600** rpm
